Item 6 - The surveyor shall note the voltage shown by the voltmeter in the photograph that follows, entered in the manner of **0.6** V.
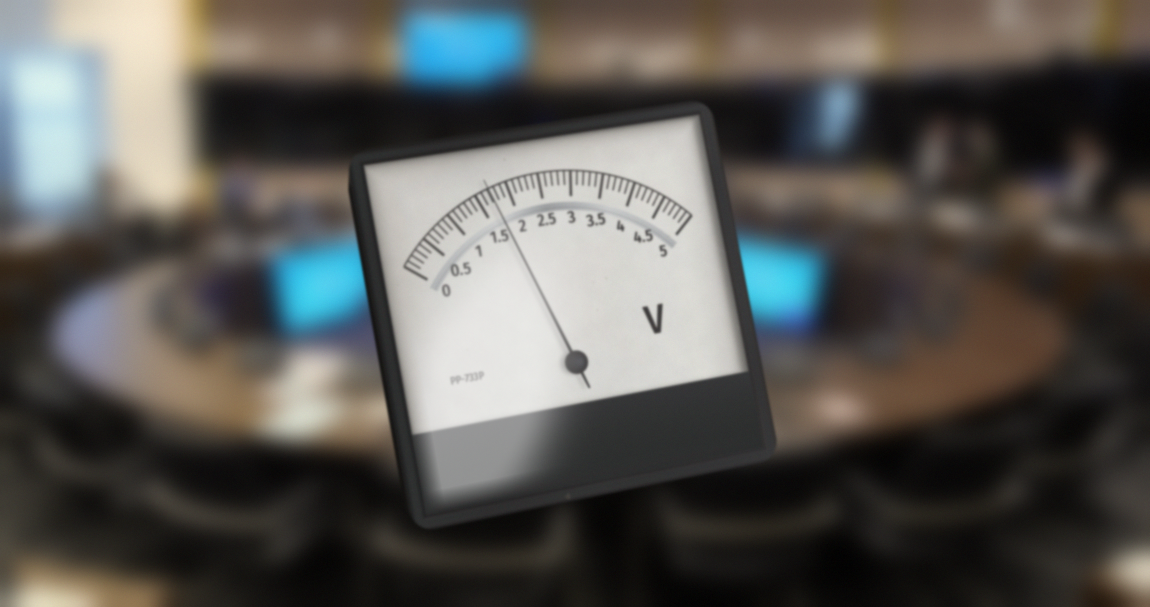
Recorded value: **1.7** V
